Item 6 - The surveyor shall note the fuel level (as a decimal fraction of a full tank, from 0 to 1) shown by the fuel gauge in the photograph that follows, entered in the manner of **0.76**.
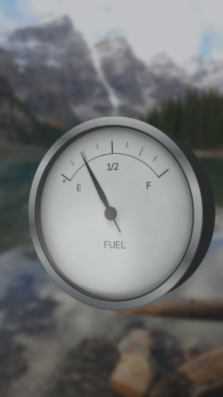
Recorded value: **0.25**
